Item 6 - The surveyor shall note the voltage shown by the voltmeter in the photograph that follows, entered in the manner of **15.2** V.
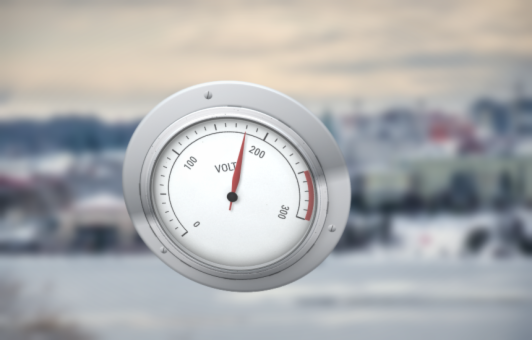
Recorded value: **180** V
